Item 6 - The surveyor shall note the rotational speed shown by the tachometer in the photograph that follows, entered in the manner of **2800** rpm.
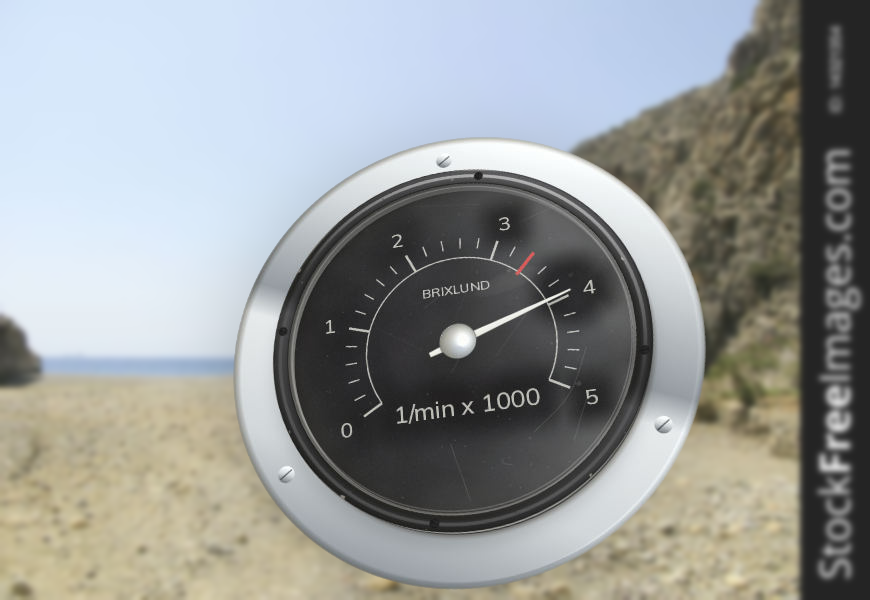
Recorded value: **4000** rpm
